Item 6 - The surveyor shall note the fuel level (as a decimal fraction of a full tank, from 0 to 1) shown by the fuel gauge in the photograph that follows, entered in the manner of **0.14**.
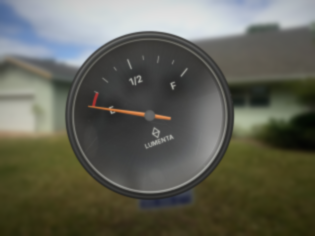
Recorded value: **0**
